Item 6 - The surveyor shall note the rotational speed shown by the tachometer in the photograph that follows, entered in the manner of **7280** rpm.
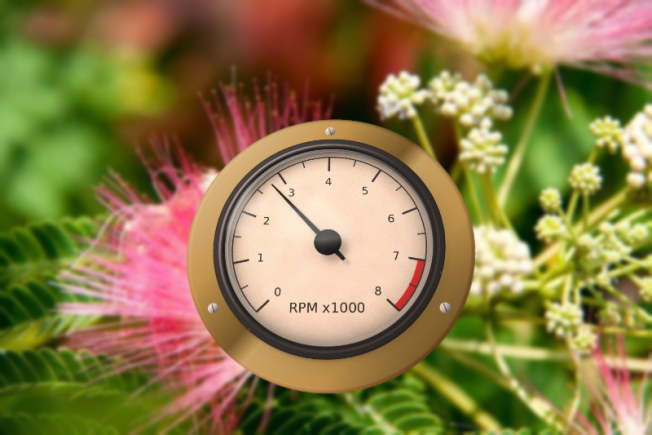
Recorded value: **2750** rpm
